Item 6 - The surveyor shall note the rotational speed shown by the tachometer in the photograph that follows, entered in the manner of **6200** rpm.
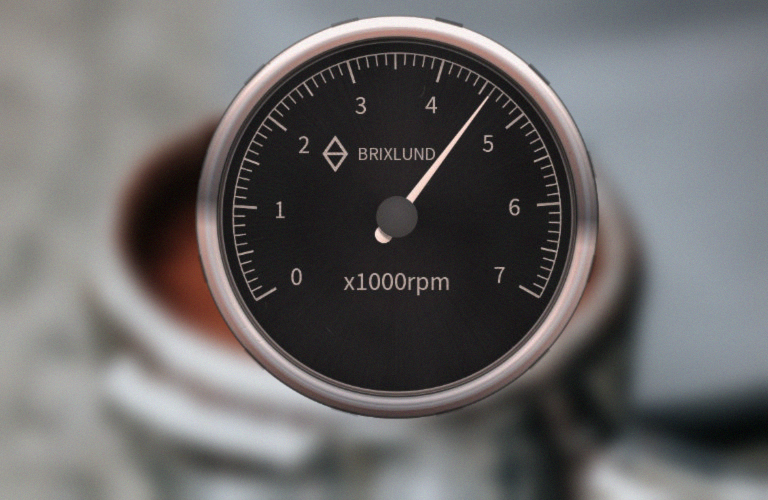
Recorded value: **4600** rpm
